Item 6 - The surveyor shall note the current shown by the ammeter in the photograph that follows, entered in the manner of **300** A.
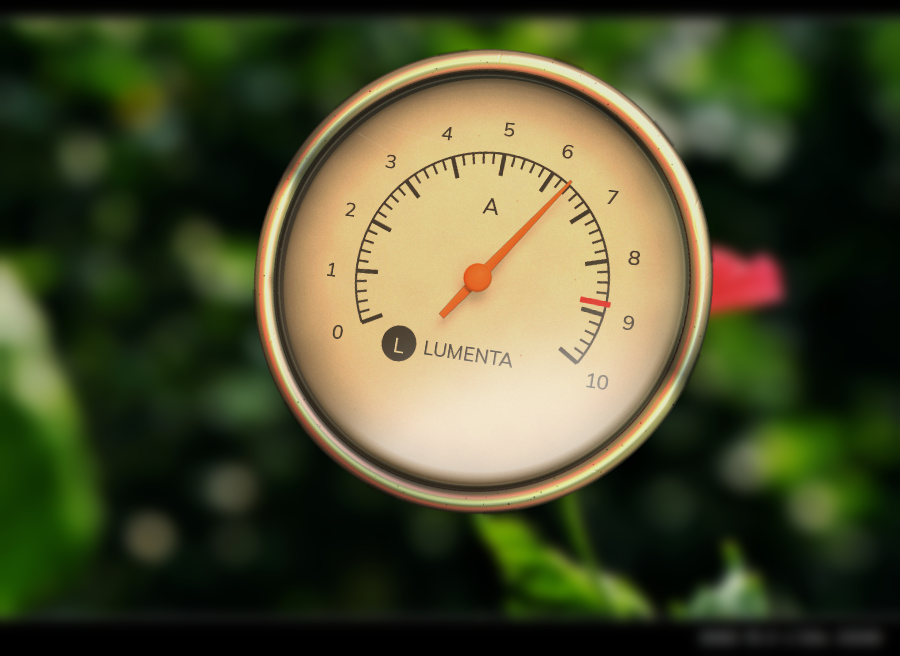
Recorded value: **6.4** A
